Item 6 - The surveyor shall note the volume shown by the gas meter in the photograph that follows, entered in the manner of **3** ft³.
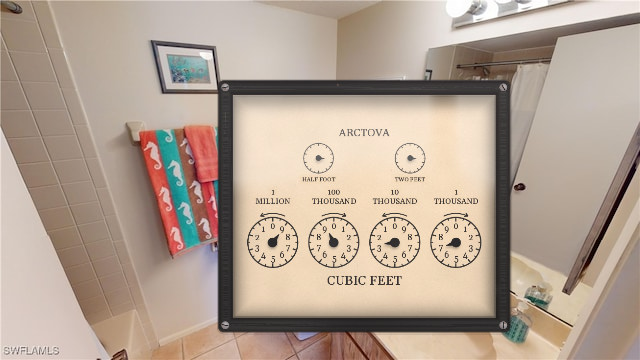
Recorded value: **892700** ft³
